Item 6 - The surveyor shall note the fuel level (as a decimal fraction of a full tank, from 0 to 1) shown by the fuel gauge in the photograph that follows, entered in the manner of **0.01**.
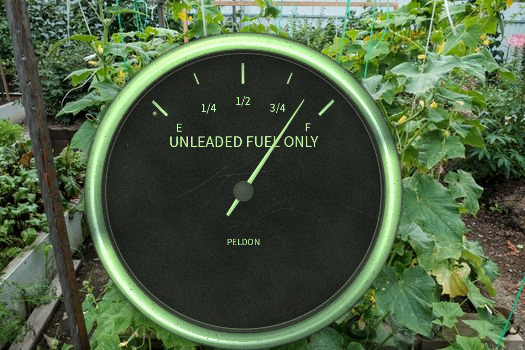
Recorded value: **0.875**
